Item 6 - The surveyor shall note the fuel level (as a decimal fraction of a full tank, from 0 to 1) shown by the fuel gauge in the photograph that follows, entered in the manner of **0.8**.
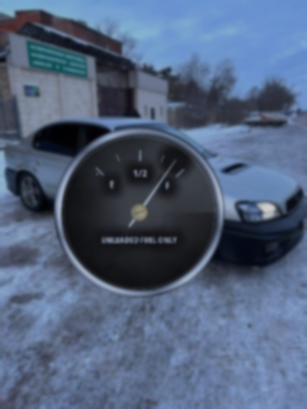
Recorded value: **0.875**
